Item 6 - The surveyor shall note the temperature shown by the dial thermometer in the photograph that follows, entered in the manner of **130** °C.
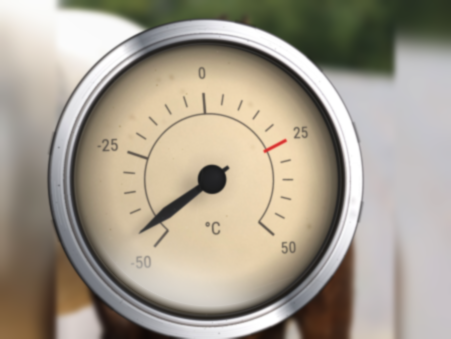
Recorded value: **-45** °C
